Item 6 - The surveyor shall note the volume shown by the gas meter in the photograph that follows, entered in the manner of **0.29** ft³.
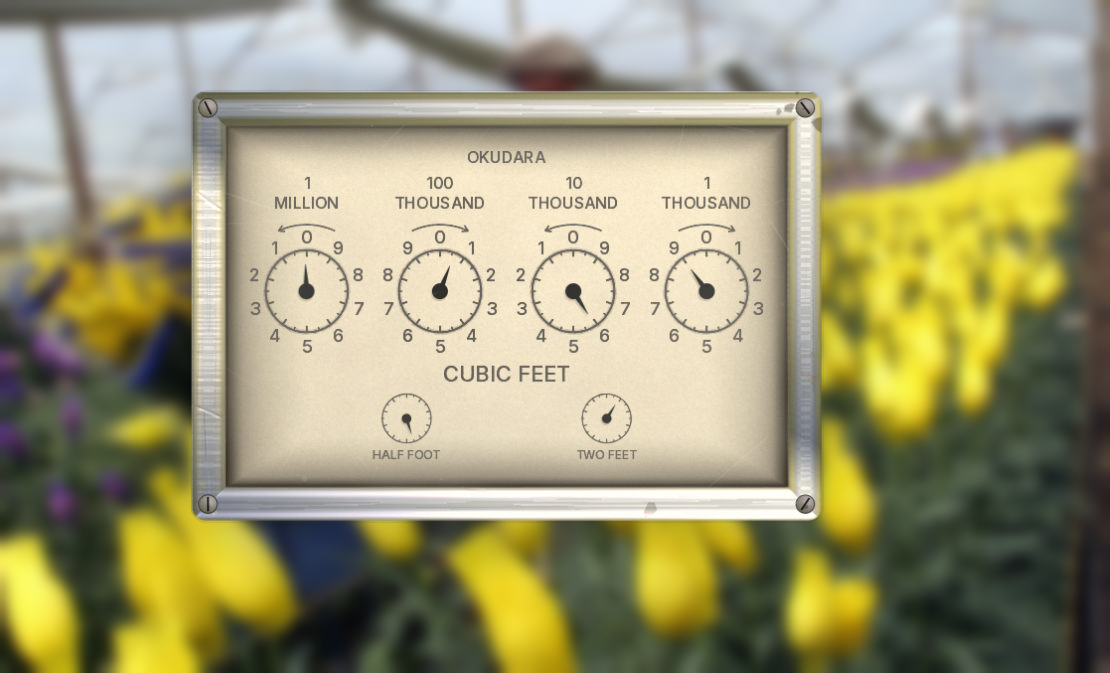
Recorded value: **5900** ft³
